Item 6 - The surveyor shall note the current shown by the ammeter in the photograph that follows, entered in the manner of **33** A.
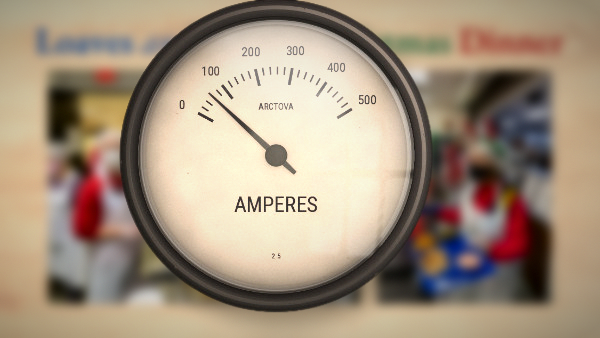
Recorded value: **60** A
